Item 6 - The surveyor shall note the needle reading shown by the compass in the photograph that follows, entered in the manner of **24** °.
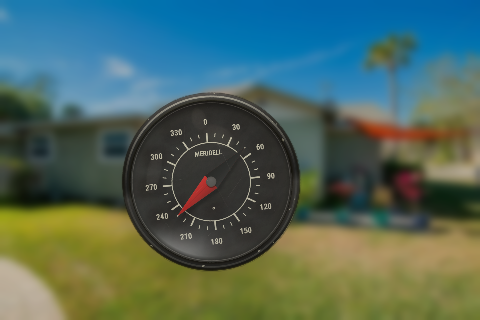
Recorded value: **230** °
